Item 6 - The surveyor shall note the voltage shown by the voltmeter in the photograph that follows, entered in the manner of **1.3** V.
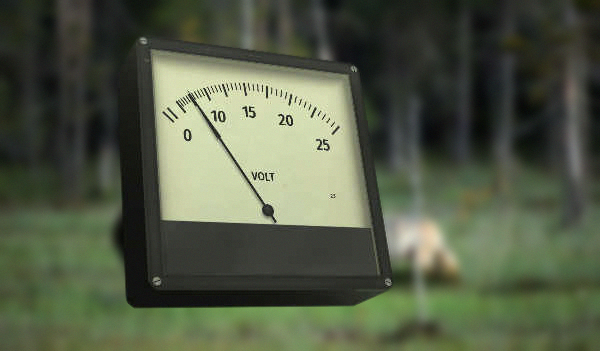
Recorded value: **7.5** V
